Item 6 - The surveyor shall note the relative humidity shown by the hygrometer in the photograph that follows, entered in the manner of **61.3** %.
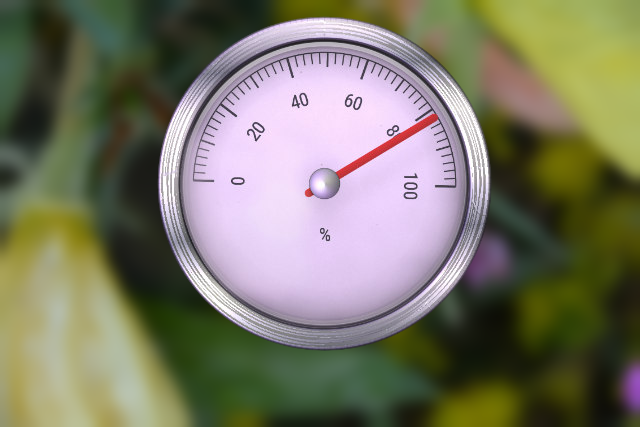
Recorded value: **82** %
